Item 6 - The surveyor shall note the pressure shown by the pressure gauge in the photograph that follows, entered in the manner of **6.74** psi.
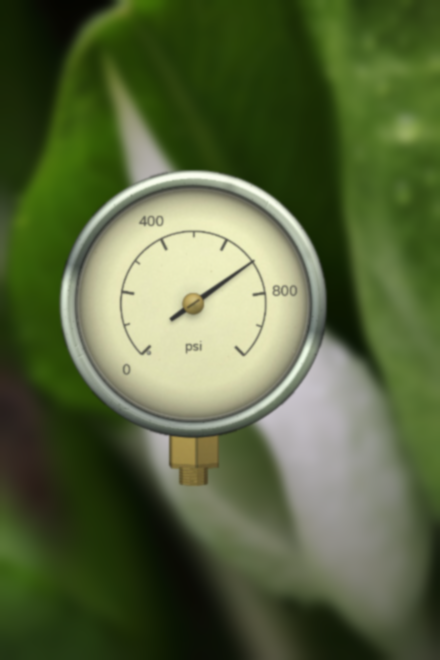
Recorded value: **700** psi
